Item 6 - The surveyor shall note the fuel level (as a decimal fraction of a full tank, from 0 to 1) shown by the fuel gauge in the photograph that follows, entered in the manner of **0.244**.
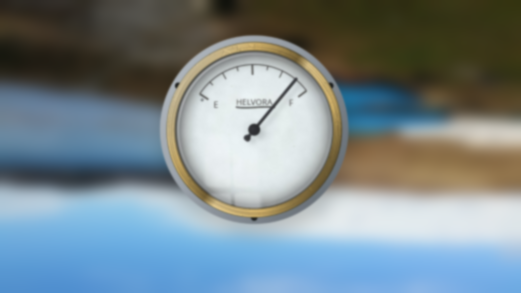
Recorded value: **0.875**
